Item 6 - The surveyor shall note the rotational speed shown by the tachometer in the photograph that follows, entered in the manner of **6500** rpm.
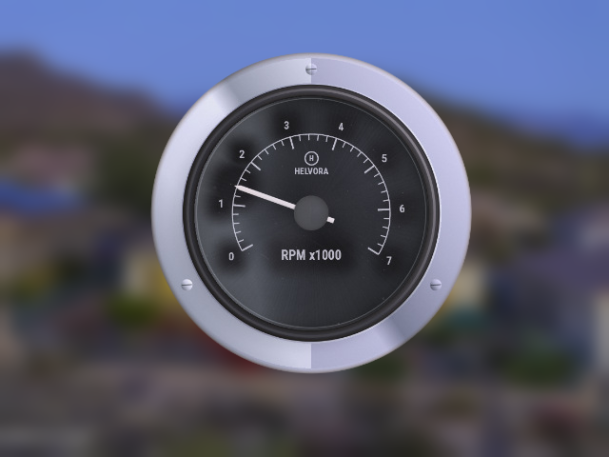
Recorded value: **1400** rpm
